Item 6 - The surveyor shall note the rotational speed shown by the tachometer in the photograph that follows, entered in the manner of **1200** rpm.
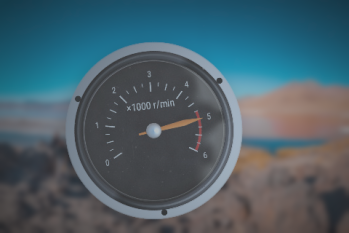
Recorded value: **5000** rpm
